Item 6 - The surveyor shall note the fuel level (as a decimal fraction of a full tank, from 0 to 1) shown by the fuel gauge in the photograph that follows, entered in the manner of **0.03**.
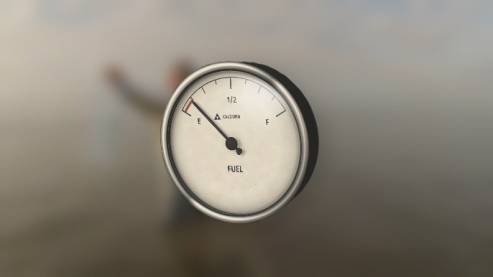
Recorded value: **0.125**
